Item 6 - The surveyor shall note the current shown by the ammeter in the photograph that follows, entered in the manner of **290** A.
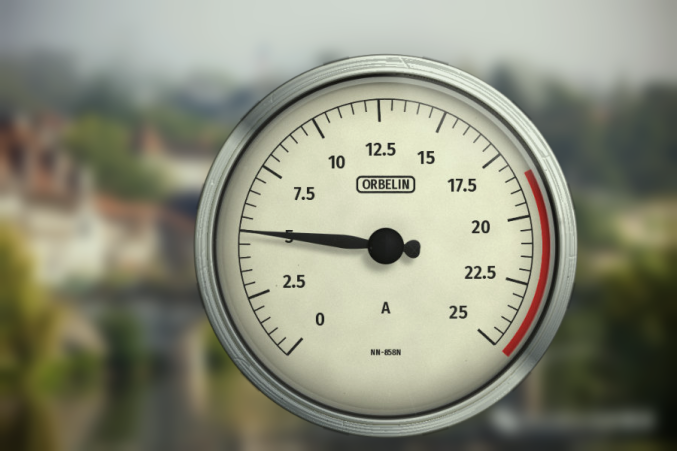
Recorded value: **5** A
